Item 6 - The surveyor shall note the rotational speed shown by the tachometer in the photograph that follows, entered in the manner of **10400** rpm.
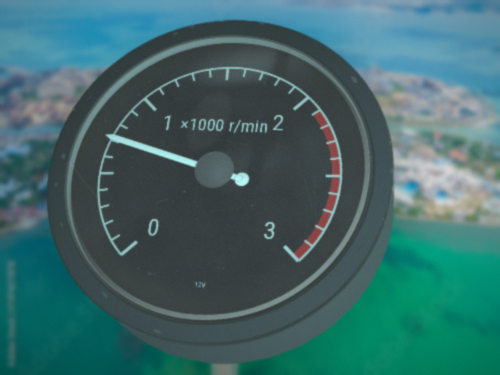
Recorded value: **700** rpm
